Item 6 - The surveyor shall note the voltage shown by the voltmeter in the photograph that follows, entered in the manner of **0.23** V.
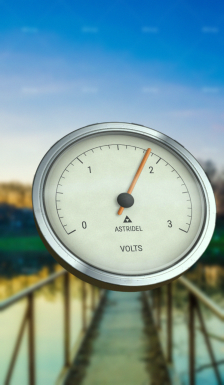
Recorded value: **1.85** V
